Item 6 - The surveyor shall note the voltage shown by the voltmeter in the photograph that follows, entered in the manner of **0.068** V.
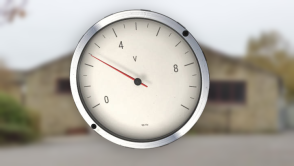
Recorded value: **2.5** V
